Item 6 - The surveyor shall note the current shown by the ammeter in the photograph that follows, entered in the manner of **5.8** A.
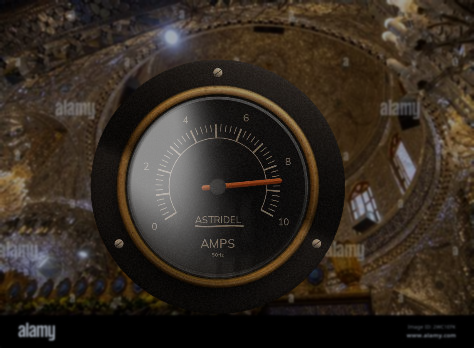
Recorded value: **8.6** A
